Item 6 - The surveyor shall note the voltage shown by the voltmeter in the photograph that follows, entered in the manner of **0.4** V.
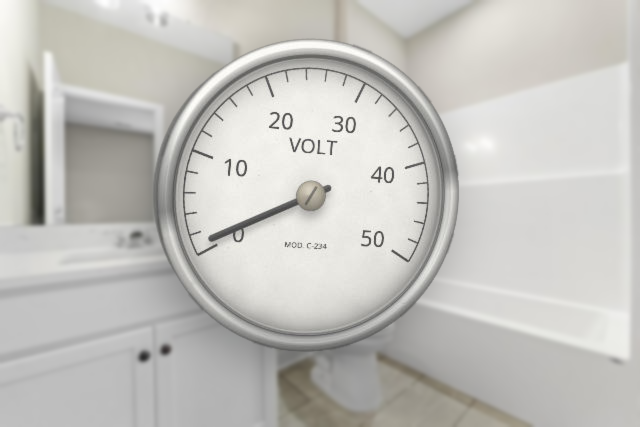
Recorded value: **1** V
